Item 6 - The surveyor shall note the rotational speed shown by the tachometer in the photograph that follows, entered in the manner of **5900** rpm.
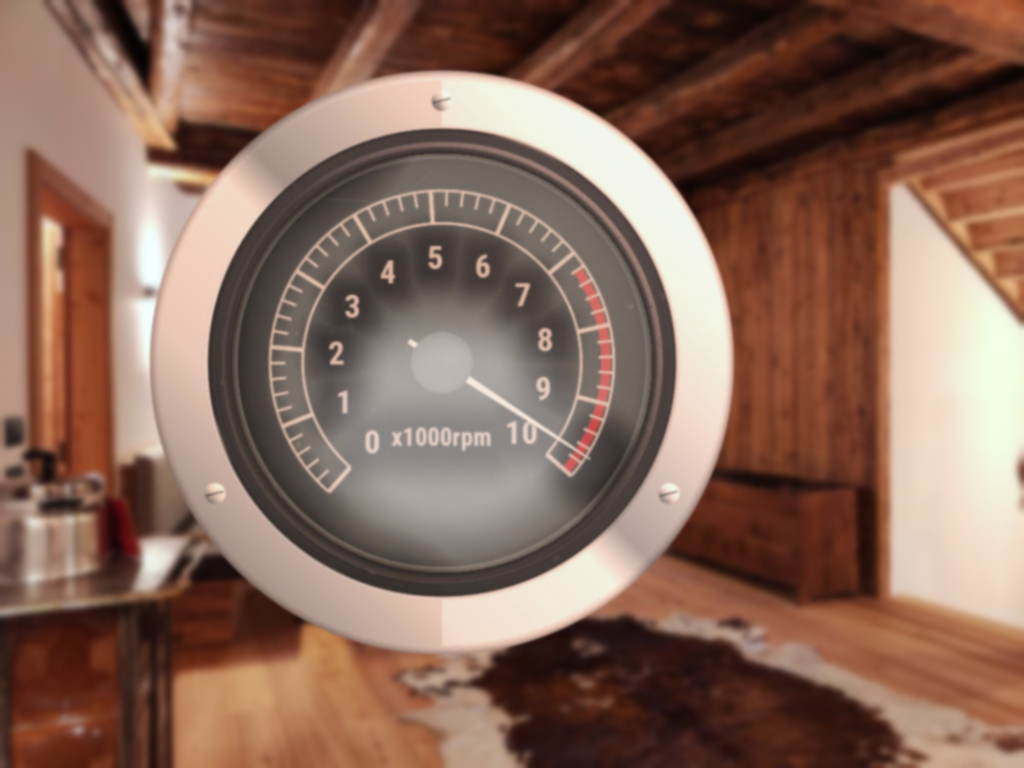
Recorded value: **9700** rpm
